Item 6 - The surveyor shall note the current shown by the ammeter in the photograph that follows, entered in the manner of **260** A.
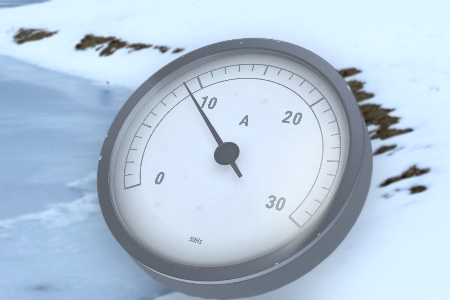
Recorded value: **9** A
